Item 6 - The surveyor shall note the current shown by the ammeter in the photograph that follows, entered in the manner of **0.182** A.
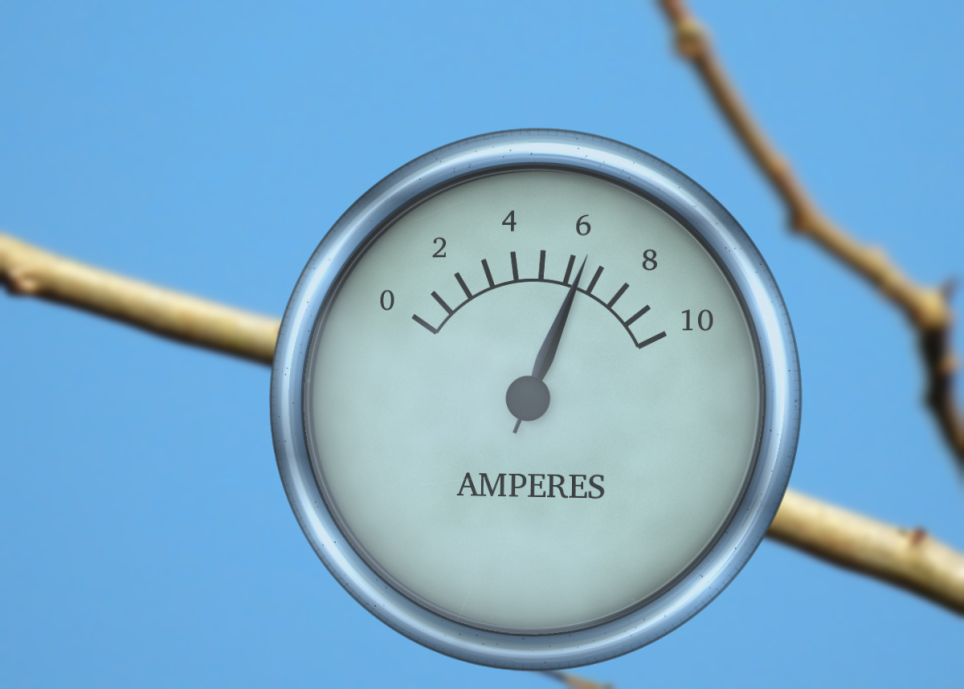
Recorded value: **6.5** A
